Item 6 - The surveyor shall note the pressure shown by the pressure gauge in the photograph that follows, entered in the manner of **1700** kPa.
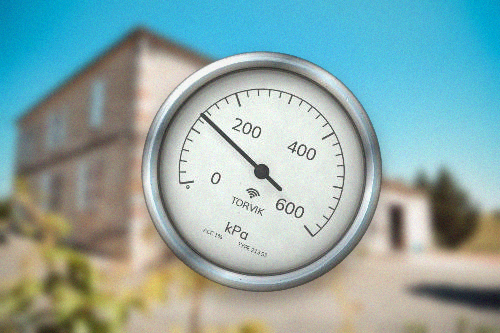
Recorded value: **130** kPa
